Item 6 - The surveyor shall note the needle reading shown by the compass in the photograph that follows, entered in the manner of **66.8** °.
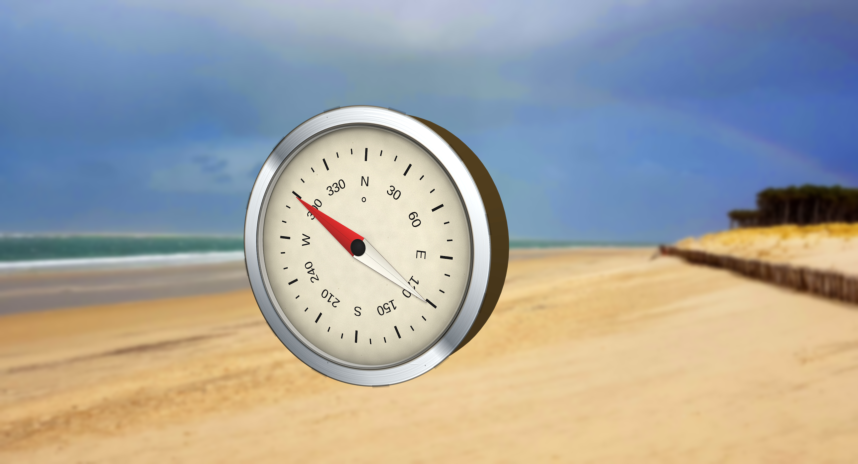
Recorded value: **300** °
